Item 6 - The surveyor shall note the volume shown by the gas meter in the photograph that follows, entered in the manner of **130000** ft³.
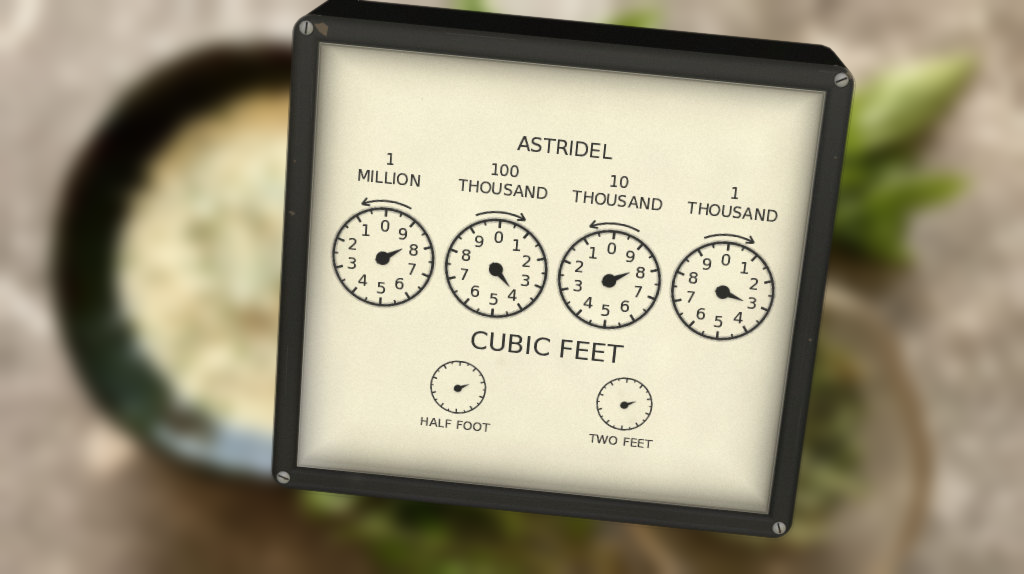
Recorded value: **838300** ft³
